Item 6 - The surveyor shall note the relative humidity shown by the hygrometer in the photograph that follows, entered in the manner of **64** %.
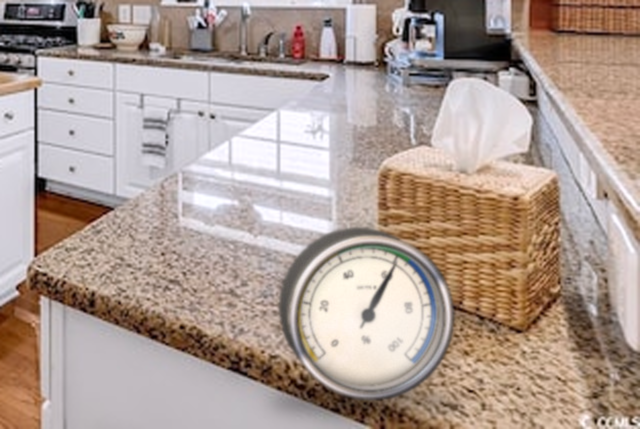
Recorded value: **60** %
